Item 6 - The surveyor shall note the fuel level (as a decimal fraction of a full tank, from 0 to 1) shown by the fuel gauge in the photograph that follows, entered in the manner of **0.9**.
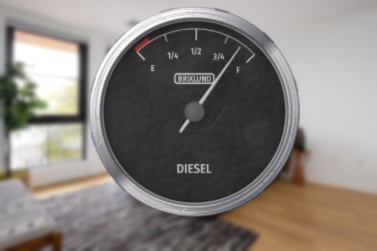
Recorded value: **0.875**
